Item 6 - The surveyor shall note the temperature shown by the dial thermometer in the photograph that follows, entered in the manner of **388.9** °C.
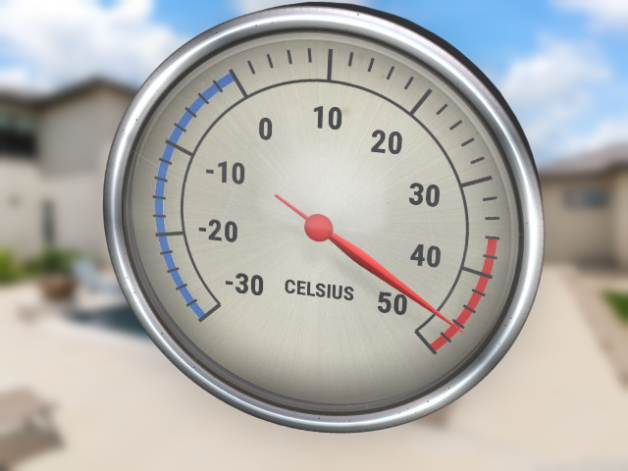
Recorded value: **46** °C
